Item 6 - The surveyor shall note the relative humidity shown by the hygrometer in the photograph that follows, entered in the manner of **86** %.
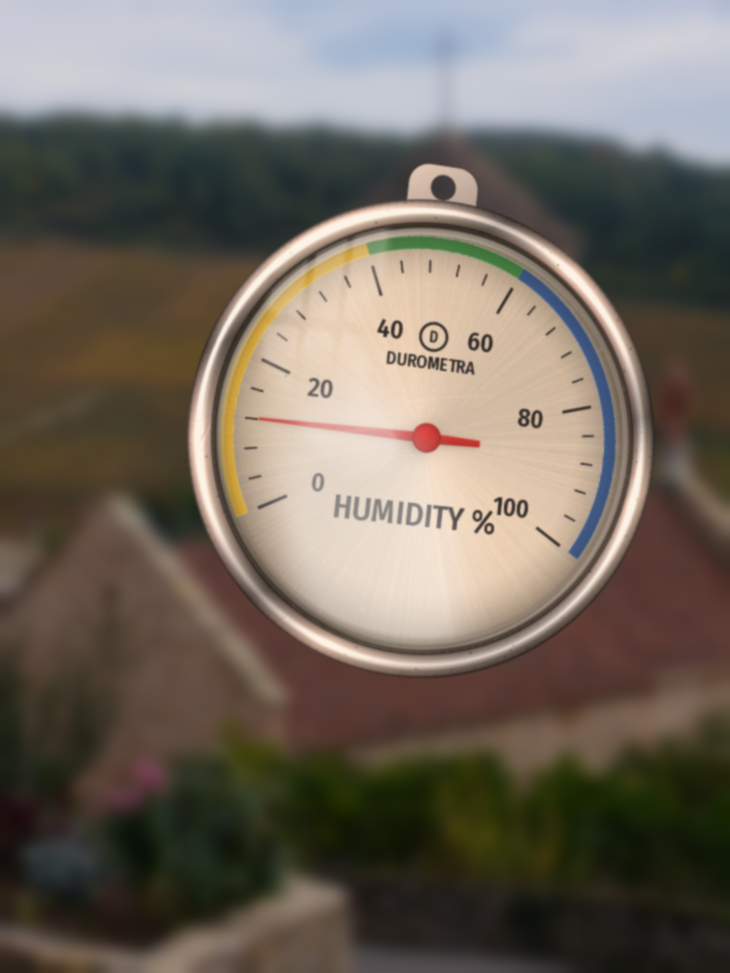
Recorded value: **12** %
